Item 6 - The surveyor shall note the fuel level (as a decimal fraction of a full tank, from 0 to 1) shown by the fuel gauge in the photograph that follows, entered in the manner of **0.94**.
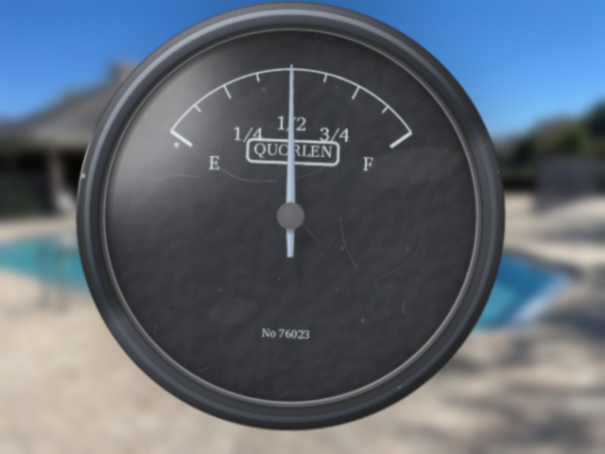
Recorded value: **0.5**
